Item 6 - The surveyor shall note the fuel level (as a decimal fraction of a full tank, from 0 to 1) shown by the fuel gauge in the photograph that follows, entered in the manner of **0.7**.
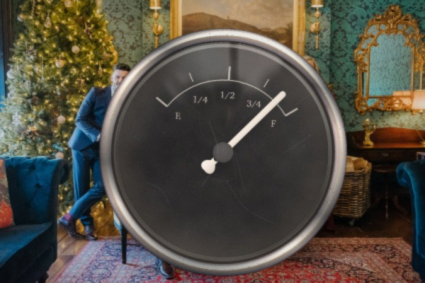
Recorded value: **0.875**
